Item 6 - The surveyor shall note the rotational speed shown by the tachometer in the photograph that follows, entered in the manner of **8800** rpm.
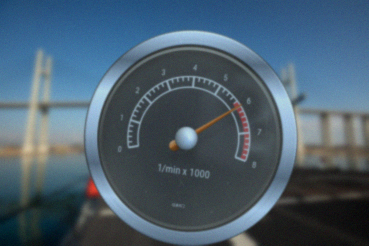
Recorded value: **6000** rpm
